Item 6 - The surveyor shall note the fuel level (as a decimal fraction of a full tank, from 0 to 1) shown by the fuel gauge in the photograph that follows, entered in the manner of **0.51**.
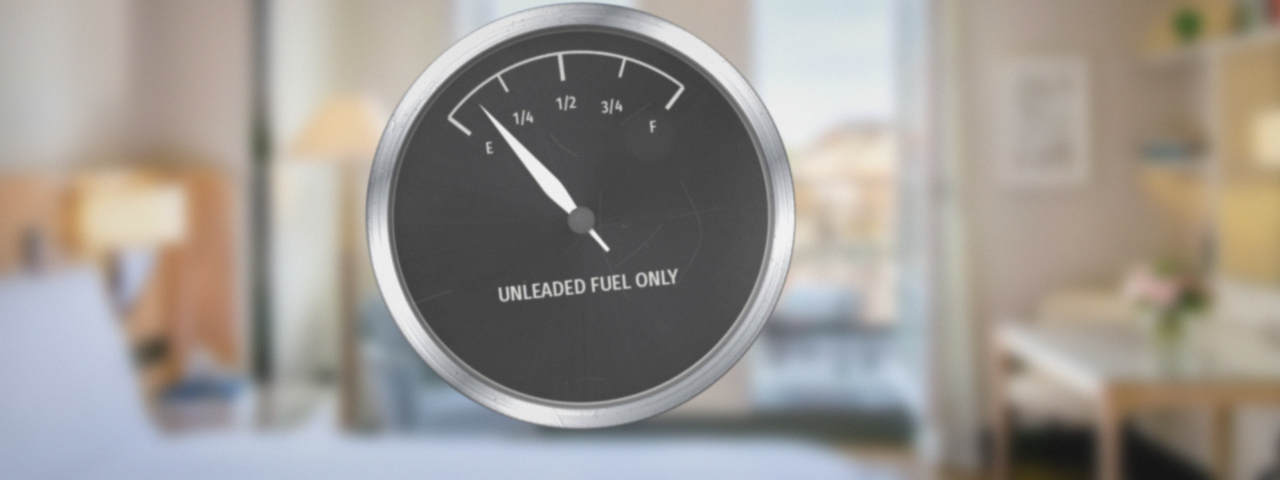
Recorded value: **0.125**
